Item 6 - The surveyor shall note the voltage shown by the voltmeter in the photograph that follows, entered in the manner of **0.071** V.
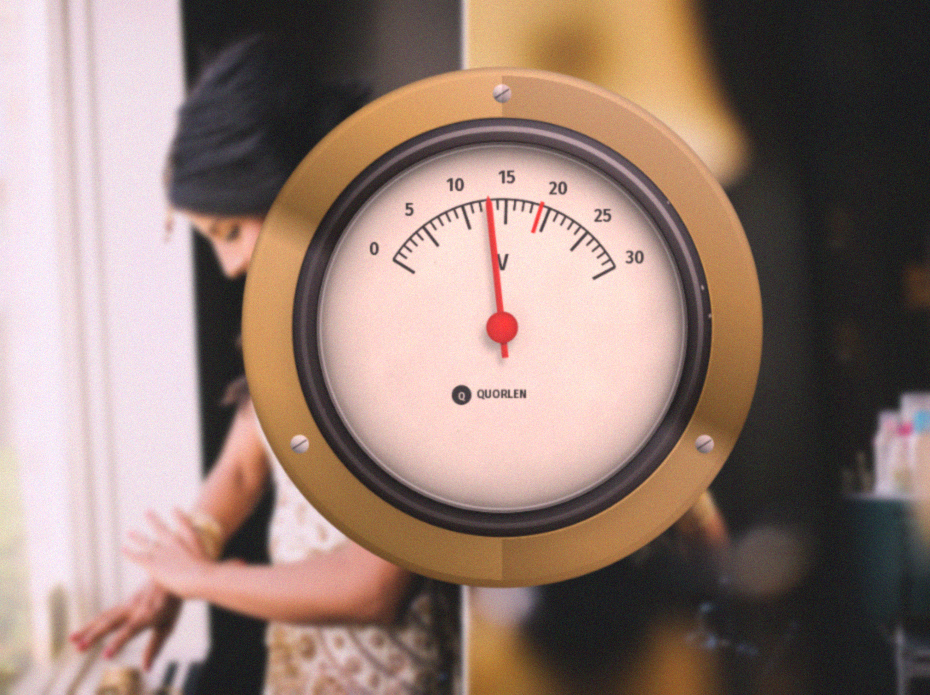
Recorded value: **13** V
